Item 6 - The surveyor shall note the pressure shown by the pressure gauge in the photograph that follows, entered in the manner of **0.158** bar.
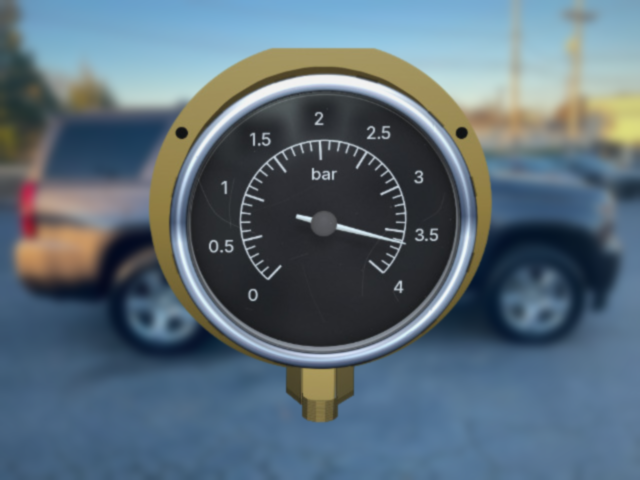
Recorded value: **3.6** bar
